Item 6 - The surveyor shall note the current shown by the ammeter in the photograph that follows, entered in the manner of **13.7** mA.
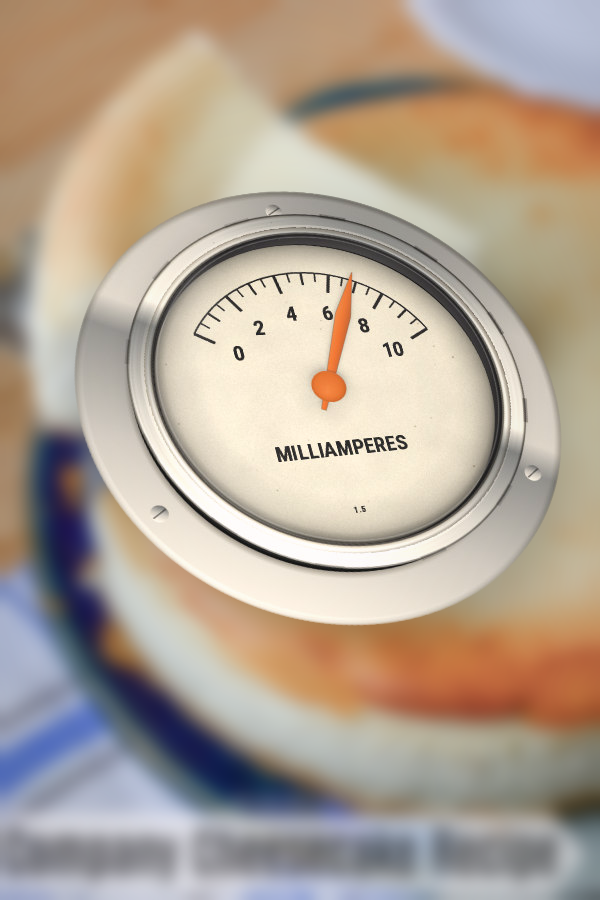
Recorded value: **6.75** mA
